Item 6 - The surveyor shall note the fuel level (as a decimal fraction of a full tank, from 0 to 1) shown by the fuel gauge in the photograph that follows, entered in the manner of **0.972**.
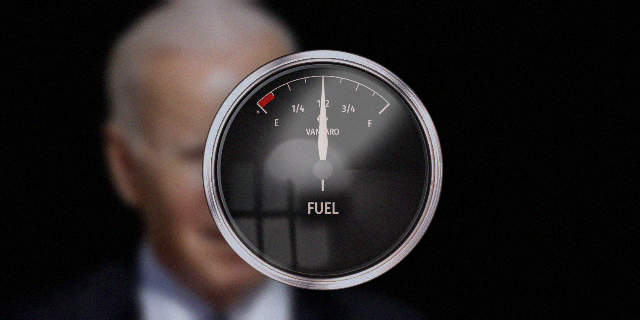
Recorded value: **0.5**
